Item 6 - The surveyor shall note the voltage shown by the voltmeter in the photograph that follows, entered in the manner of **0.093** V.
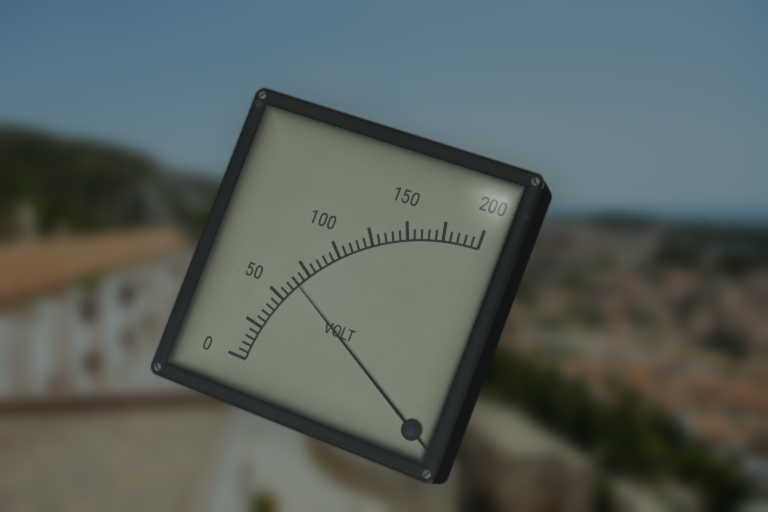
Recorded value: **65** V
